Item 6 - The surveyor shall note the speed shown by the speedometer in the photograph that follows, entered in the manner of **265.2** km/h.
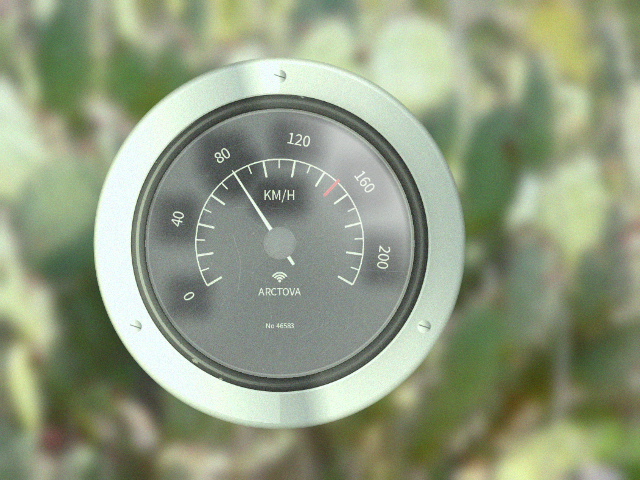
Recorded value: **80** km/h
